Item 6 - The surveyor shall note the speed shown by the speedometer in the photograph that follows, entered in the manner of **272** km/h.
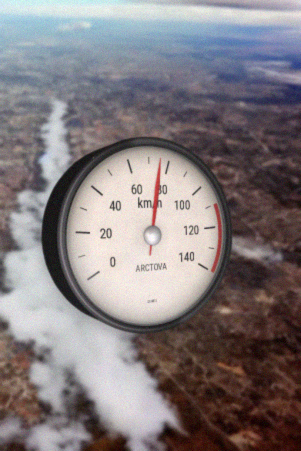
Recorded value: **75** km/h
